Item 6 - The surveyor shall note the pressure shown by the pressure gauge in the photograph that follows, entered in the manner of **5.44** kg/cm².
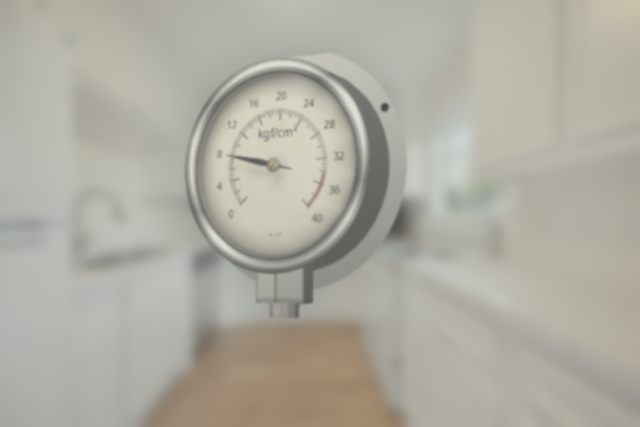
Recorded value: **8** kg/cm²
